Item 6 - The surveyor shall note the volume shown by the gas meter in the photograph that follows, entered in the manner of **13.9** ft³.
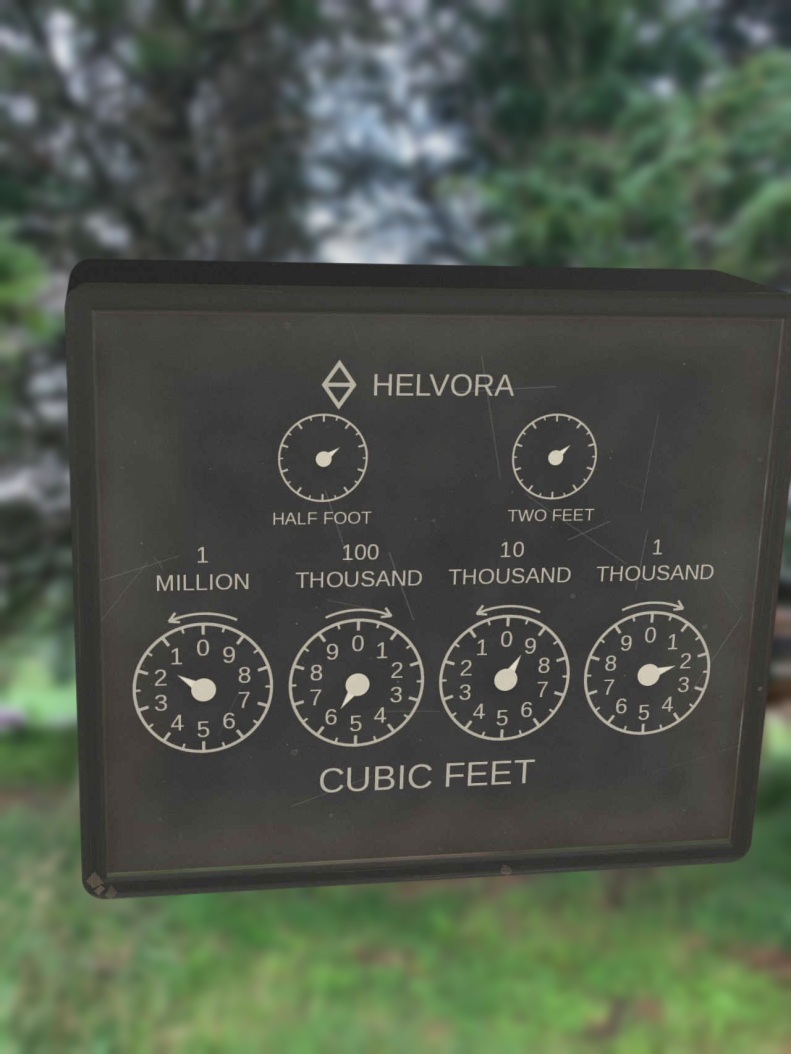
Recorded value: **159200** ft³
